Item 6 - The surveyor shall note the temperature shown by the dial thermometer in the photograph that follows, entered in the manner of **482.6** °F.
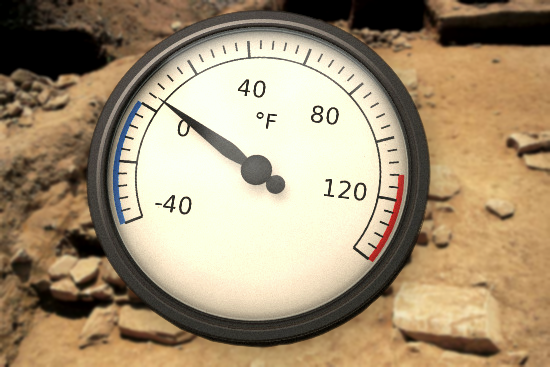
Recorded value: **4** °F
